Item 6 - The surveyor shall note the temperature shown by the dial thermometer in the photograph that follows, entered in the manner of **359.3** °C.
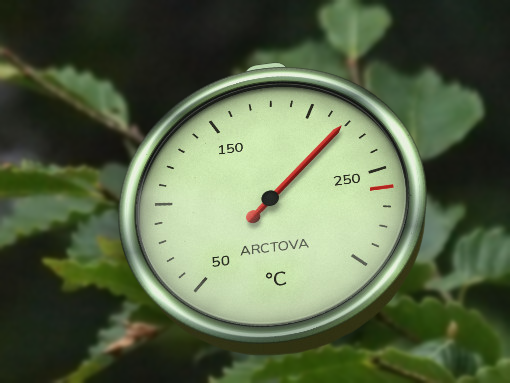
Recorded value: **220** °C
